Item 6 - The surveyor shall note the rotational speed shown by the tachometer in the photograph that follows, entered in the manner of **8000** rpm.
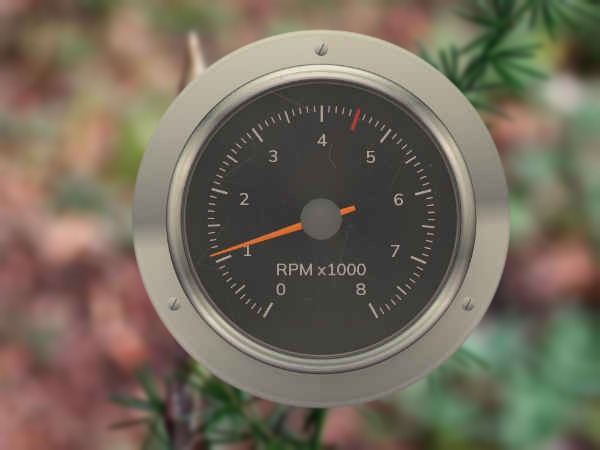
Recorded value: **1100** rpm
